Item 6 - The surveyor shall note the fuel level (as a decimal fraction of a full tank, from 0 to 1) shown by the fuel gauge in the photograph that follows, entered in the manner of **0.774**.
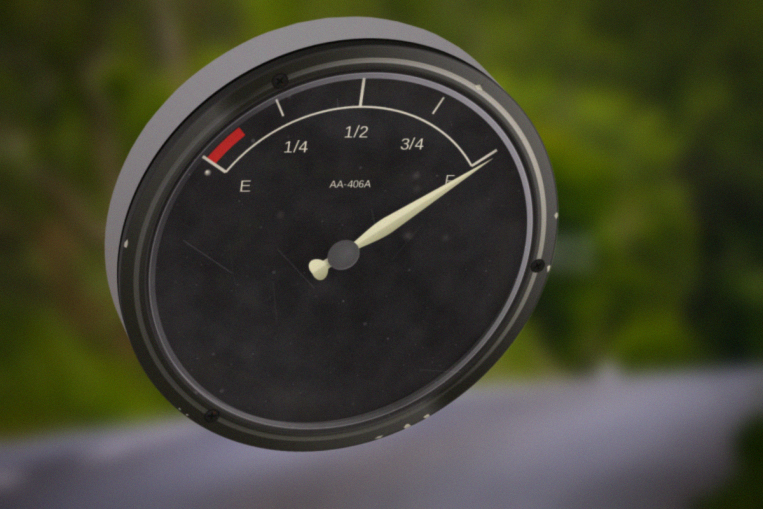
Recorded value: **1**
